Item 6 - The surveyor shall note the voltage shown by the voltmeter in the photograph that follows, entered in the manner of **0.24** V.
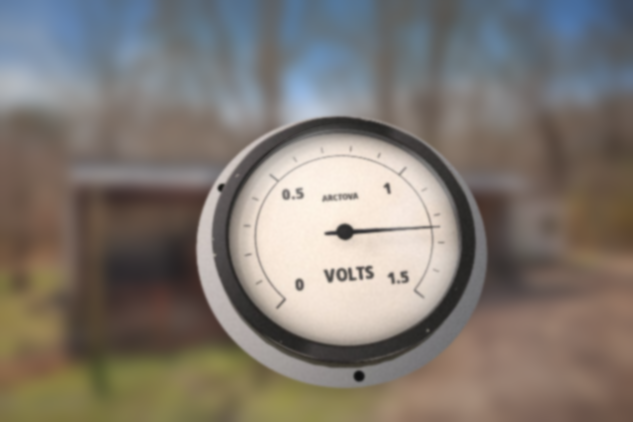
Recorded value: **1.25** V
